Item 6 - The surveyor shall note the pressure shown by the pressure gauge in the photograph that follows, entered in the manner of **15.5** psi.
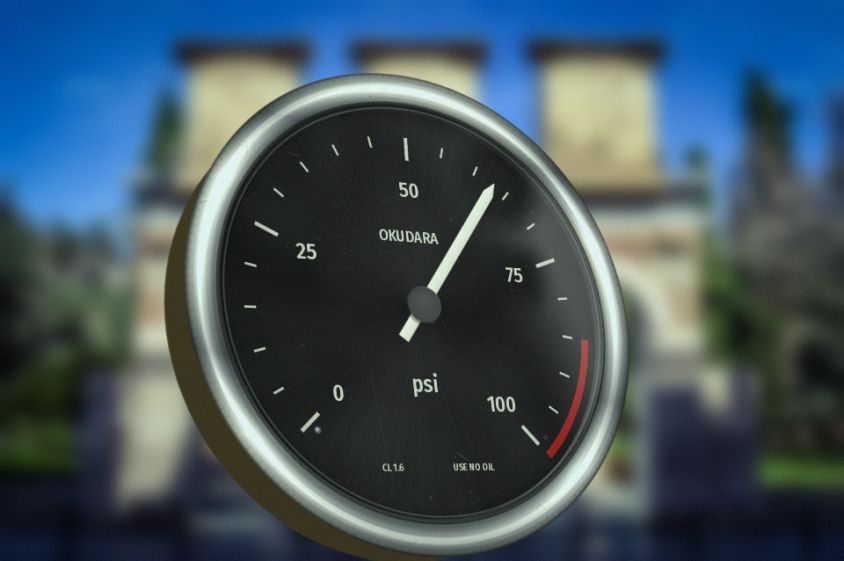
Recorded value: **62.5** psi
